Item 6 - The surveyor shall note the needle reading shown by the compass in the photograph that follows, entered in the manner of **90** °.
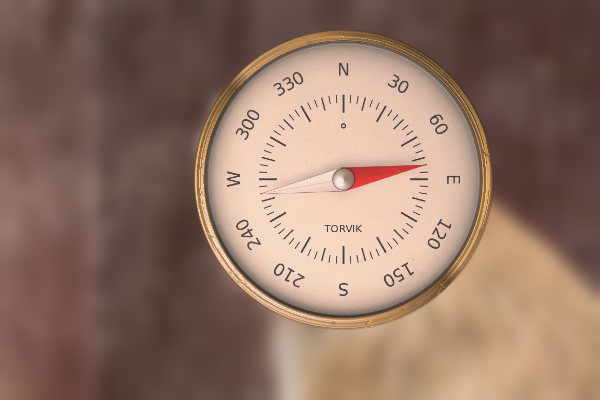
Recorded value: **80** °
